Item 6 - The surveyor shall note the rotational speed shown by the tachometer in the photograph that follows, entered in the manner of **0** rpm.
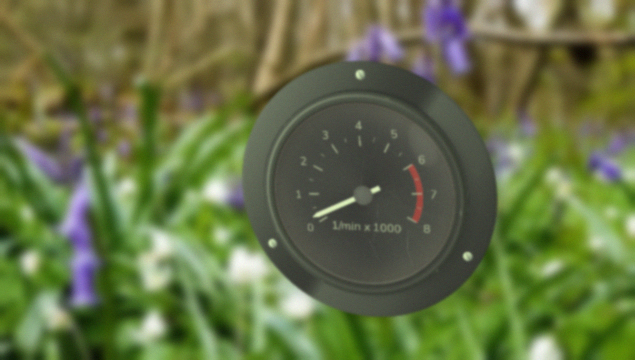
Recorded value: **250** rpm
